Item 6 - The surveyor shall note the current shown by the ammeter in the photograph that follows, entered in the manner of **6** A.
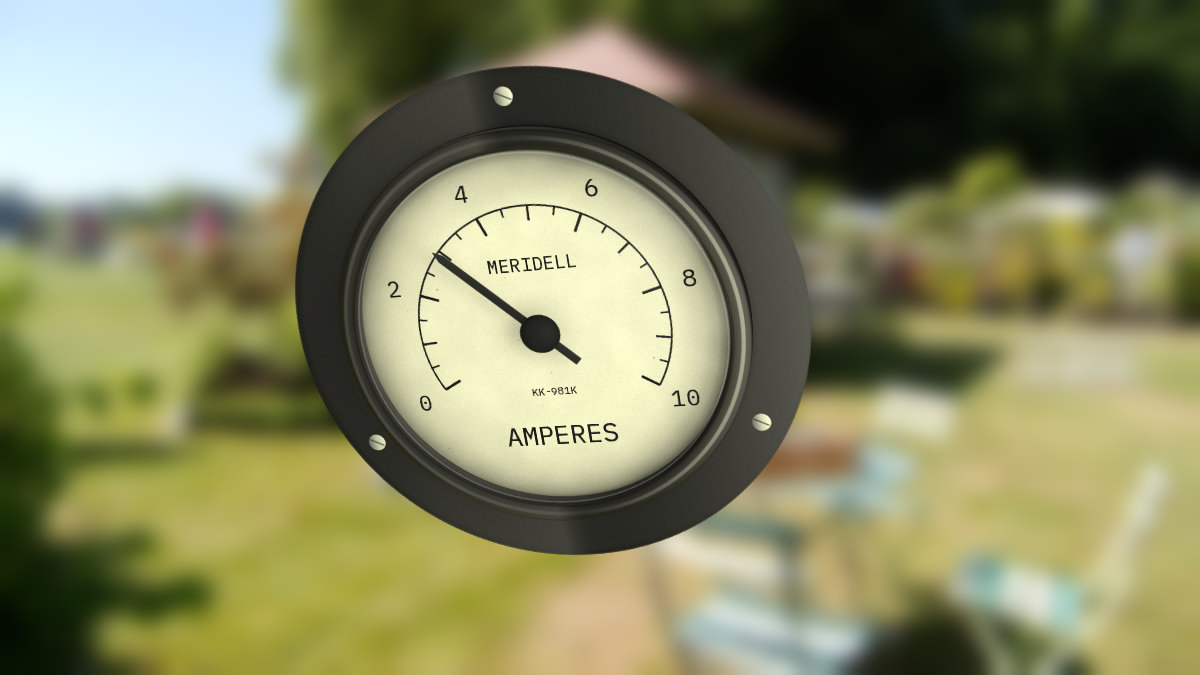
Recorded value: **3** A
